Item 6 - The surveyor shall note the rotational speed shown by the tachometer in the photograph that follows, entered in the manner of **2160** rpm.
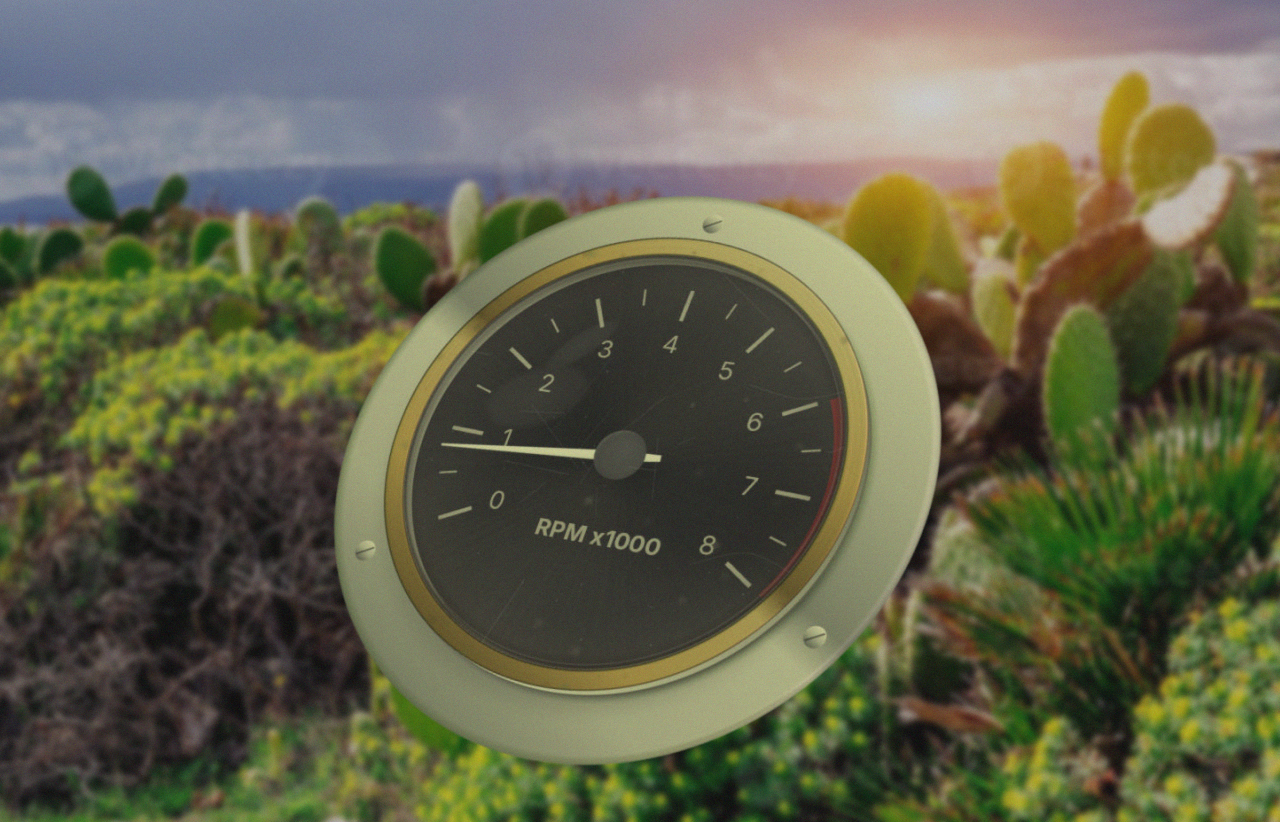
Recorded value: **750** rpm
